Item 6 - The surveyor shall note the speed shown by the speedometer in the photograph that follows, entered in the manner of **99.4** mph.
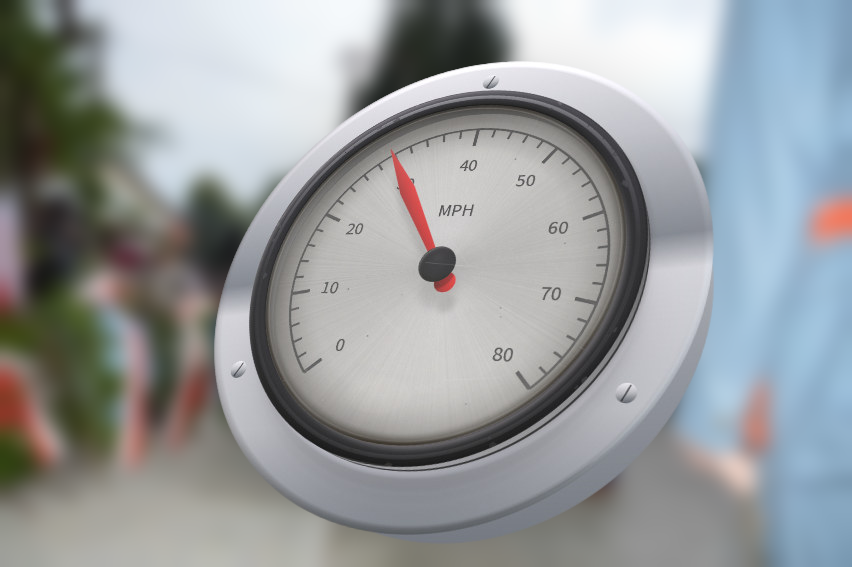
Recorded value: **30** mph
